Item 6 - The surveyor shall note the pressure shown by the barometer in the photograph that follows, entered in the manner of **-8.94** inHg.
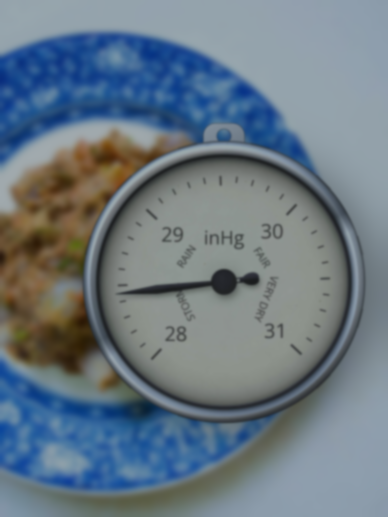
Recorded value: **28.45** inHg
